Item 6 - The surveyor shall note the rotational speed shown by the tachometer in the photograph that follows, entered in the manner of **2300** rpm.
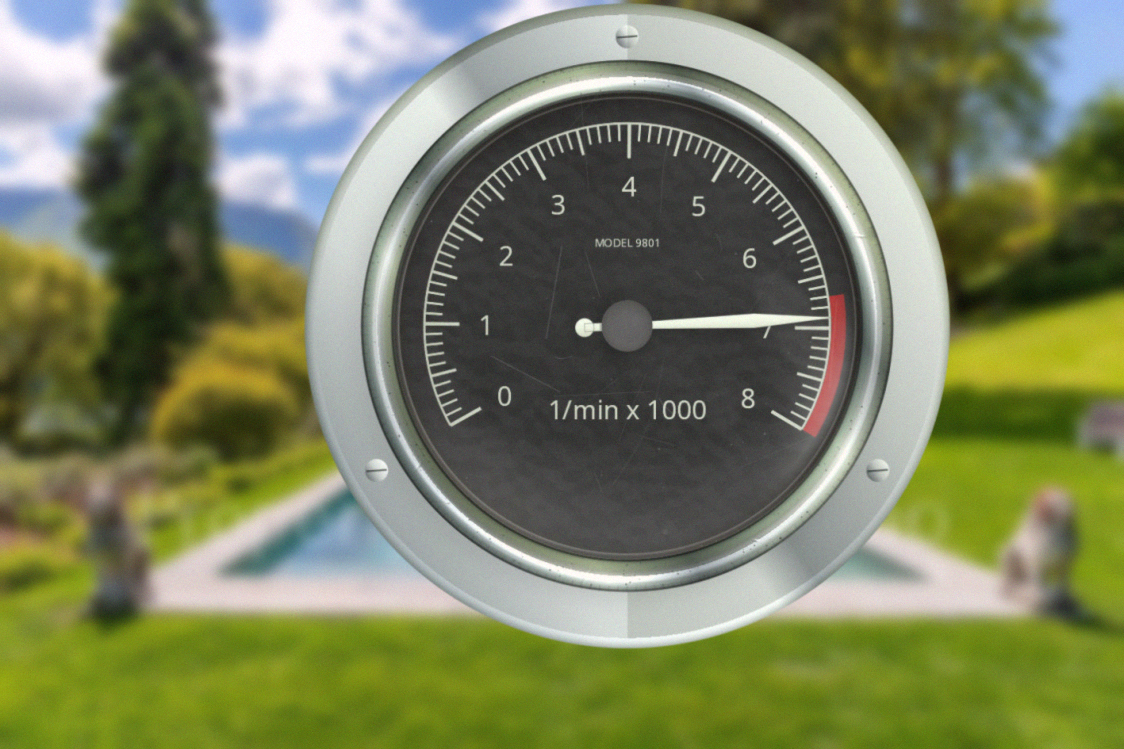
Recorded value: **6900** rpm
